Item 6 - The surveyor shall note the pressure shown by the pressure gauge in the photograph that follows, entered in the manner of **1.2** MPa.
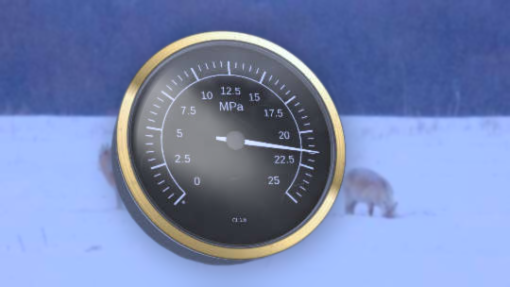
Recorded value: **21.5** MPa
